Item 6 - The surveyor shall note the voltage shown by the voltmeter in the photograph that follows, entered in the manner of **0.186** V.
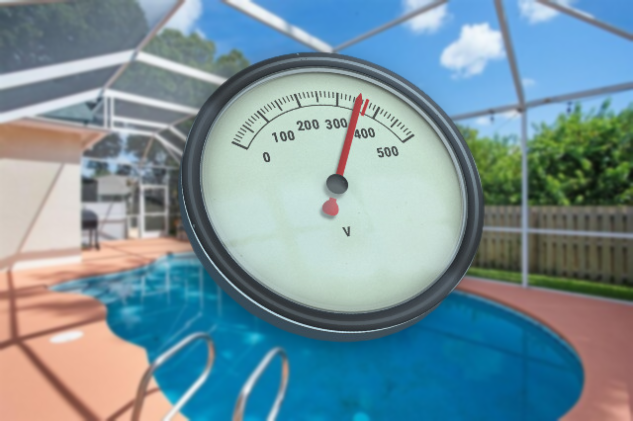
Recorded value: **350** V
